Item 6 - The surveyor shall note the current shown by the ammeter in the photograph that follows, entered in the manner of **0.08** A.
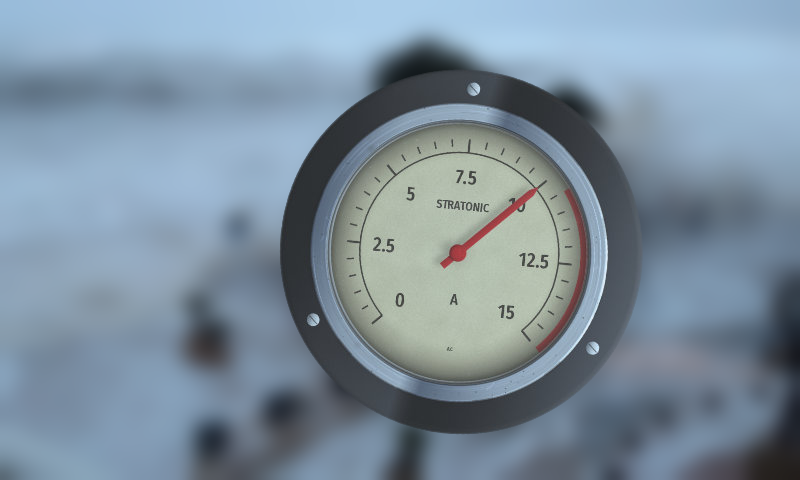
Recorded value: **10** A
